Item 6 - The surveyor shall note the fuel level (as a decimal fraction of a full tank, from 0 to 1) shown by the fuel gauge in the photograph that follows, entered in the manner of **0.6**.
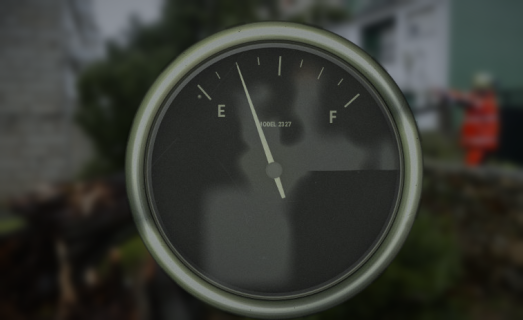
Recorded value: **0.25**
